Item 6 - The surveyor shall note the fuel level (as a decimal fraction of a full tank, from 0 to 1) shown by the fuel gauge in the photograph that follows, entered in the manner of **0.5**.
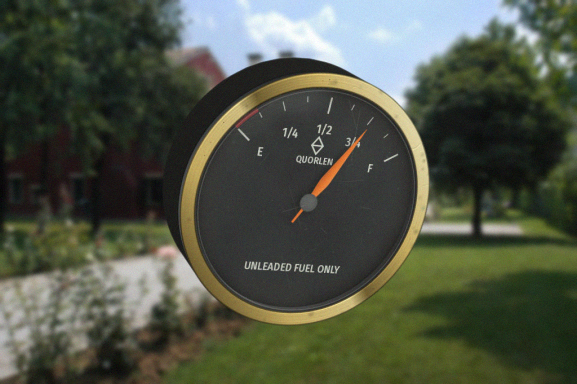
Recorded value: **0.75**
